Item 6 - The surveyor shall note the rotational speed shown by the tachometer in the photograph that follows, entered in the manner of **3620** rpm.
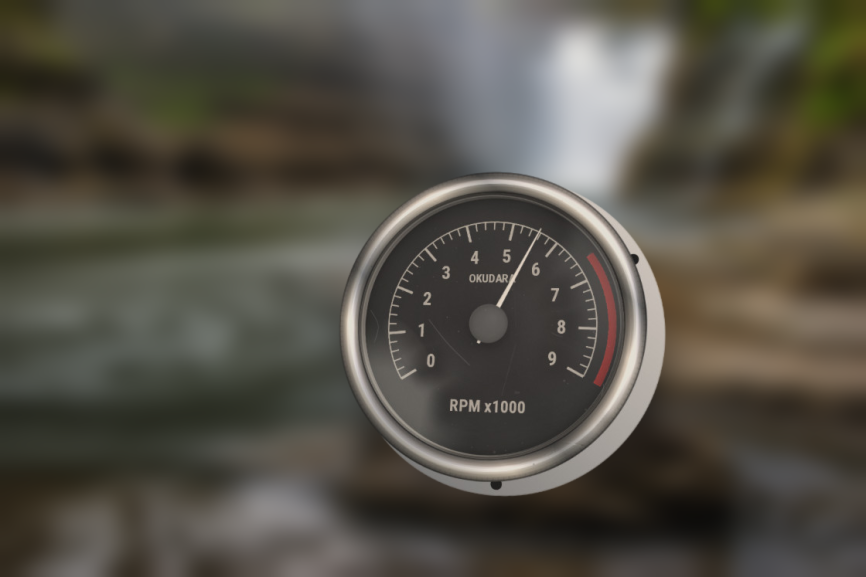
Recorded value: **5600** rpm
